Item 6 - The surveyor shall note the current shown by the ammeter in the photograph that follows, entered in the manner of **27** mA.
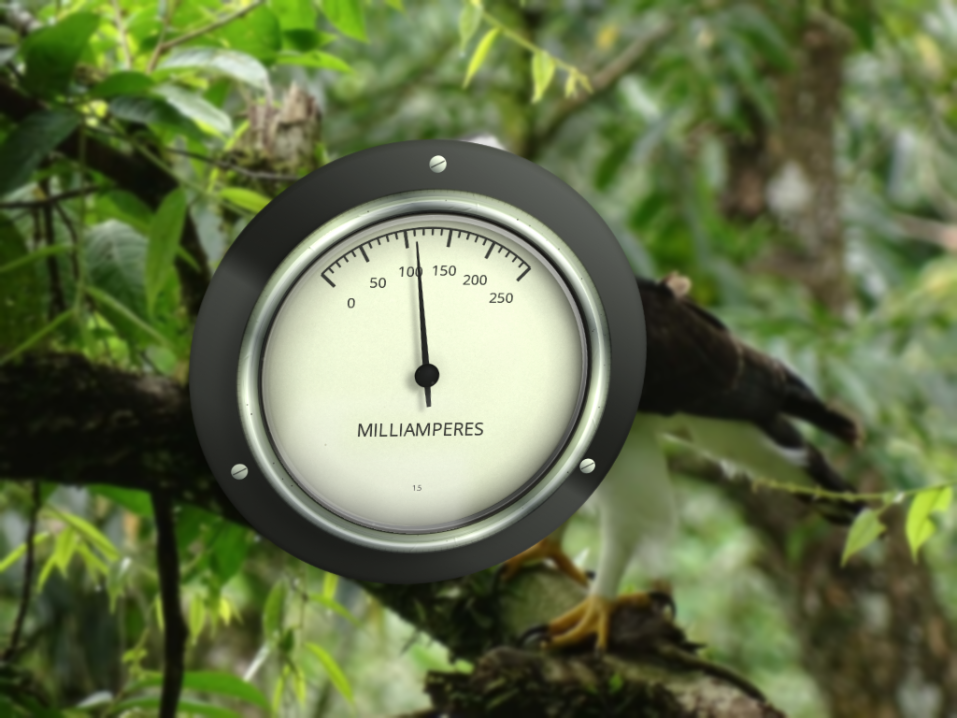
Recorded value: **110** mA
